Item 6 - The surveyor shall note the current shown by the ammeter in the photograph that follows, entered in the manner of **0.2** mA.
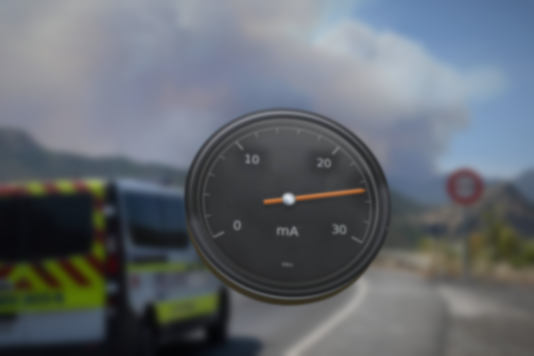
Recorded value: **25** mA
